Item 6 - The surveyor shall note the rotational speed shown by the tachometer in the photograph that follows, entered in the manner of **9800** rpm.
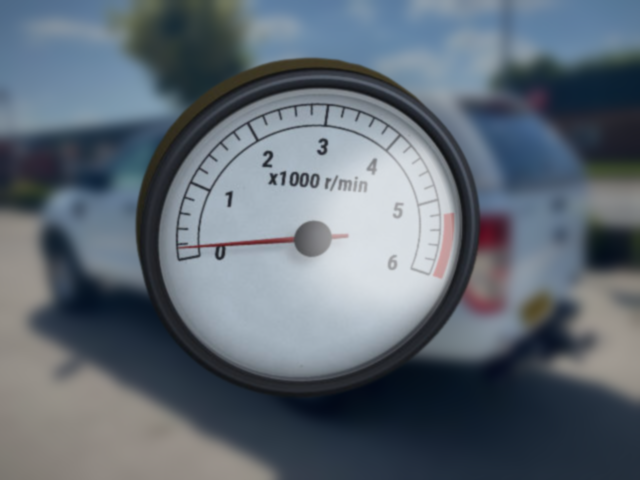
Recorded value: **200** rpm
